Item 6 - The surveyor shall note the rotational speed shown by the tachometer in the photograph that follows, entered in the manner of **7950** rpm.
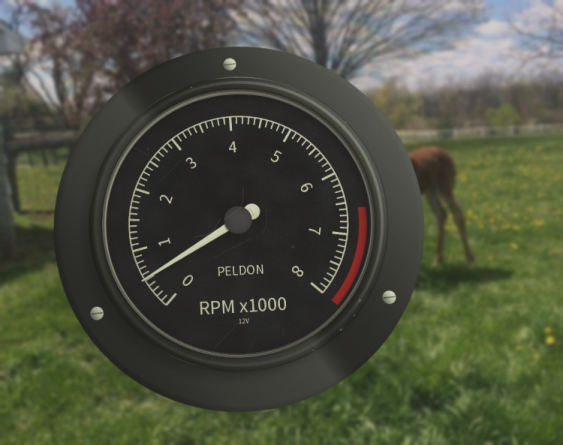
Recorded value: **500** rpm
